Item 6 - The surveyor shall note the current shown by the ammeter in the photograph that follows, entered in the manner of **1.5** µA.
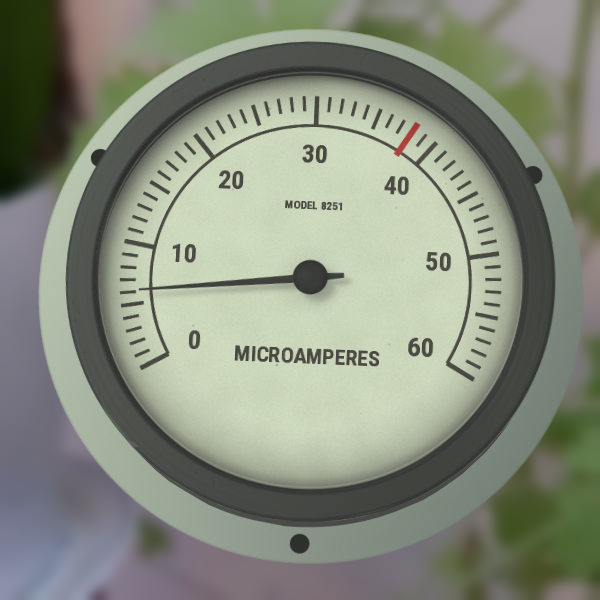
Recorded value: **6** µA
